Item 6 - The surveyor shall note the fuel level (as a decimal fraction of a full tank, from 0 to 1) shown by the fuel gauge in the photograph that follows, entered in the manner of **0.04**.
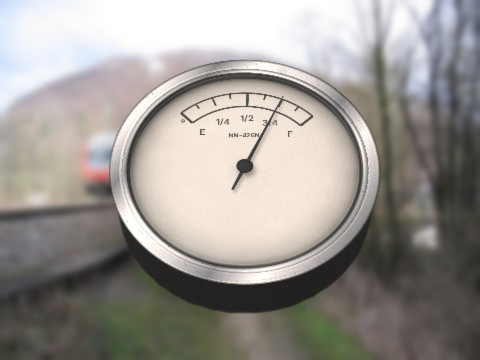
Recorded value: **0.75**
